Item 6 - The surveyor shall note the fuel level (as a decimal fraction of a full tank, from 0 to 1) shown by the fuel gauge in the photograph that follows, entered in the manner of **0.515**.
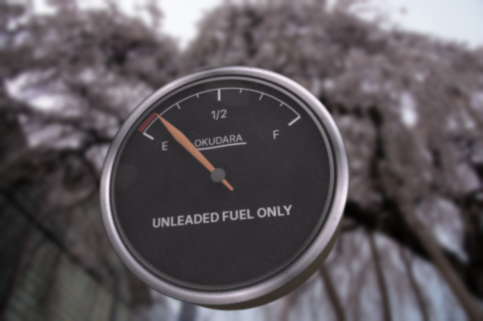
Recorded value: **0.125**
